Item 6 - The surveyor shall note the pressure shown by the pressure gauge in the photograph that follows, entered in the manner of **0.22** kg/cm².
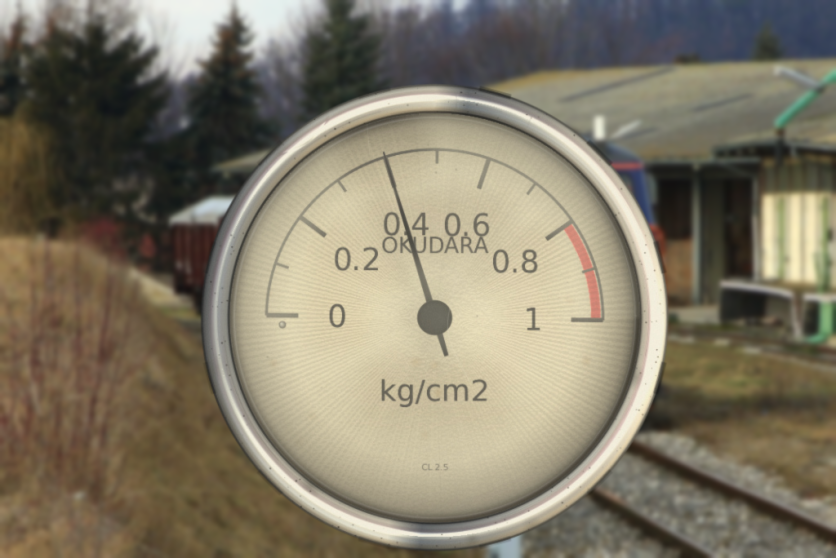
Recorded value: **0.4** kg/cm²
